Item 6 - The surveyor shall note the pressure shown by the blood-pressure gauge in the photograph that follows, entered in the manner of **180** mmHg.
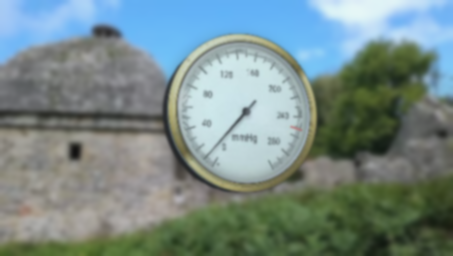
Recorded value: **10** mmHg
